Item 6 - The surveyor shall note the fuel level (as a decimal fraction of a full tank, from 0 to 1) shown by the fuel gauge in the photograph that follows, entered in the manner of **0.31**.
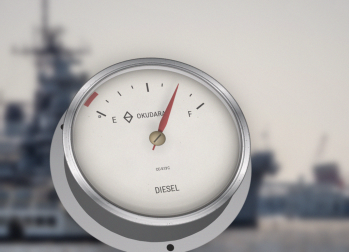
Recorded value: **0.75**
